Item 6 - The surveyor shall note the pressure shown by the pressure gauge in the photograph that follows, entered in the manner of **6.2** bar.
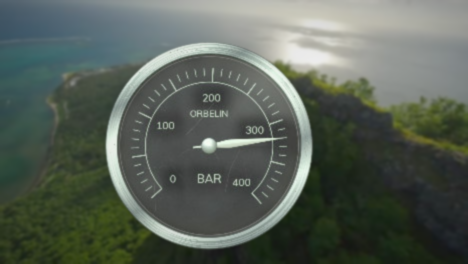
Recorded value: **320** bar
